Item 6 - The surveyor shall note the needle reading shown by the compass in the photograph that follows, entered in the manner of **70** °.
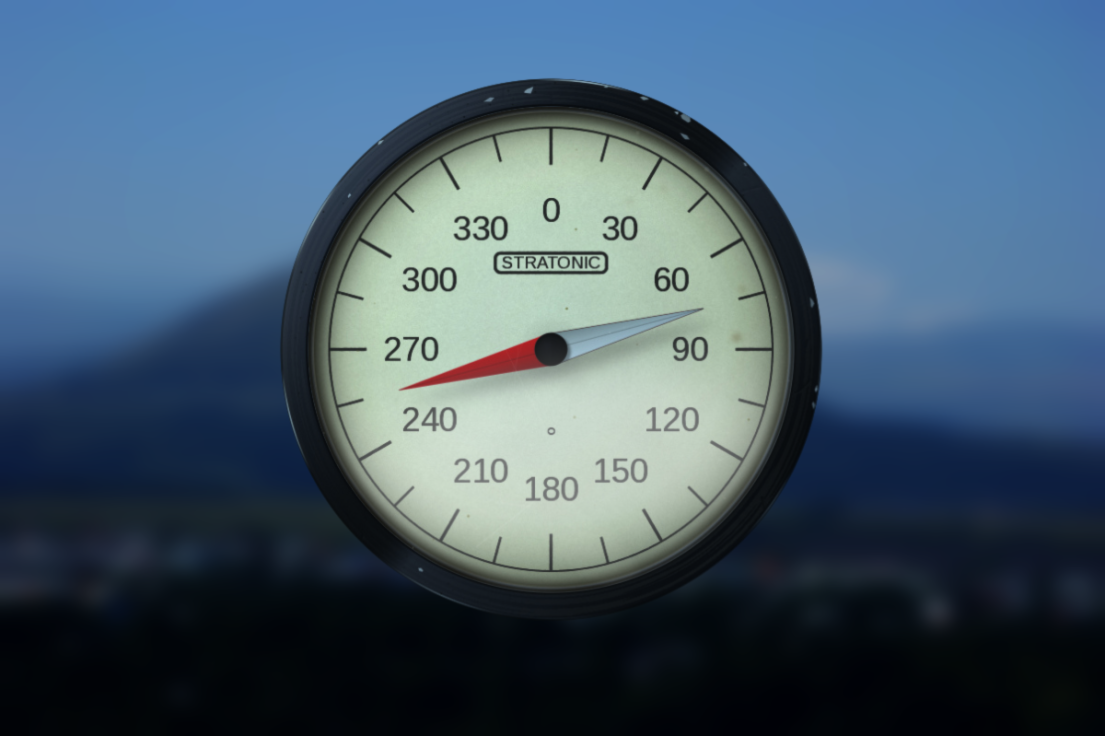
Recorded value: **255** °
